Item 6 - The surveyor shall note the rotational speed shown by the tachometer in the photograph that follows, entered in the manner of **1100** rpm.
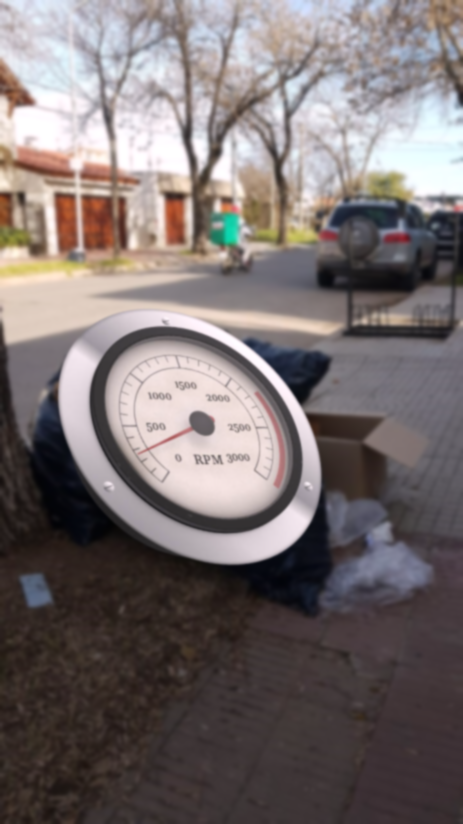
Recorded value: **250** rpm
